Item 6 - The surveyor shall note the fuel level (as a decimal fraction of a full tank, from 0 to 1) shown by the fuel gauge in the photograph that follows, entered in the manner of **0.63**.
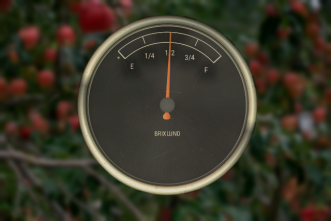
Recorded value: **0.5**
